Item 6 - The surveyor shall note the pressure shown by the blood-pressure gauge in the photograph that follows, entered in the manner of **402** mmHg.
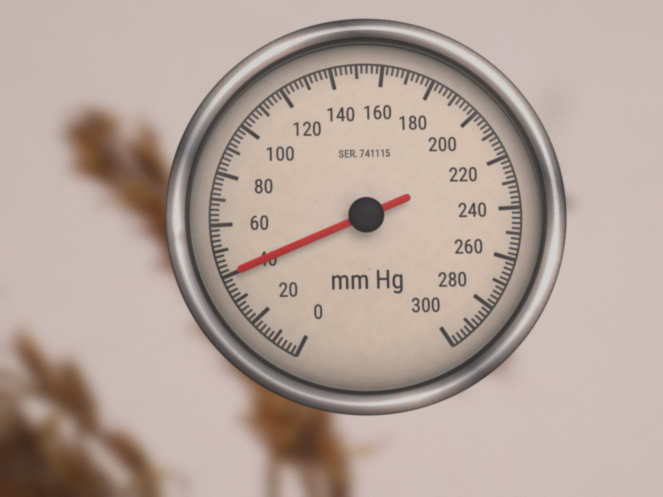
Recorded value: **40** mmHg
